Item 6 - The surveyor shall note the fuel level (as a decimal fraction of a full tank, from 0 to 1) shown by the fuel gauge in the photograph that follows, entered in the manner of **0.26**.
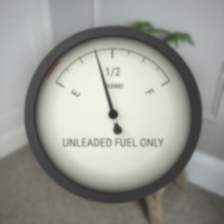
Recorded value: **0.375**
